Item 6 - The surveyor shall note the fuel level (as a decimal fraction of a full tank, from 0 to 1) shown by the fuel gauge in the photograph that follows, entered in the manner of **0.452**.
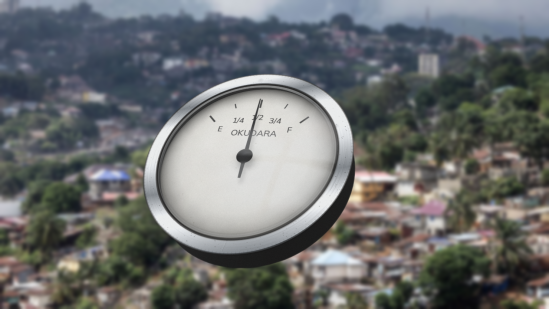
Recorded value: **0.5**
